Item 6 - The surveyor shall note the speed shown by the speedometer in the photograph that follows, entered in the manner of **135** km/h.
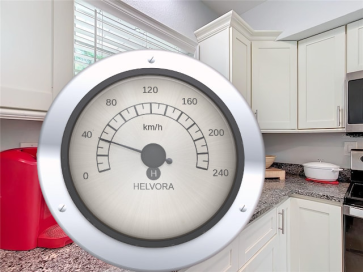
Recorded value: **40** km/h
